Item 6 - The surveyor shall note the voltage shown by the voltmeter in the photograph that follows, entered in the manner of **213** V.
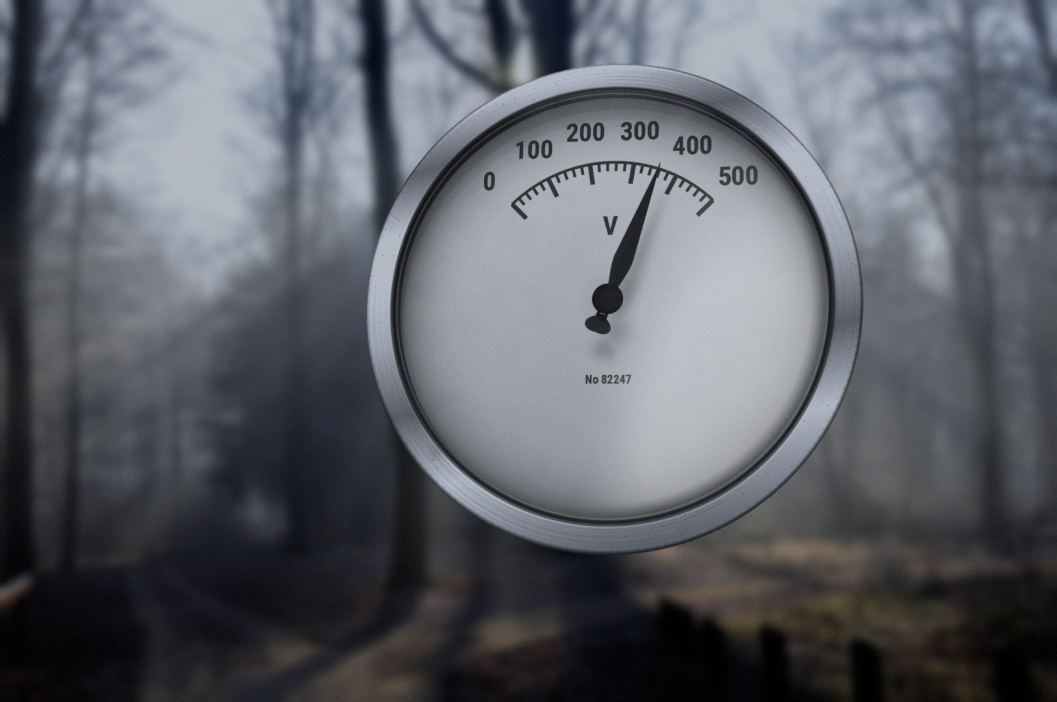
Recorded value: **360** V
